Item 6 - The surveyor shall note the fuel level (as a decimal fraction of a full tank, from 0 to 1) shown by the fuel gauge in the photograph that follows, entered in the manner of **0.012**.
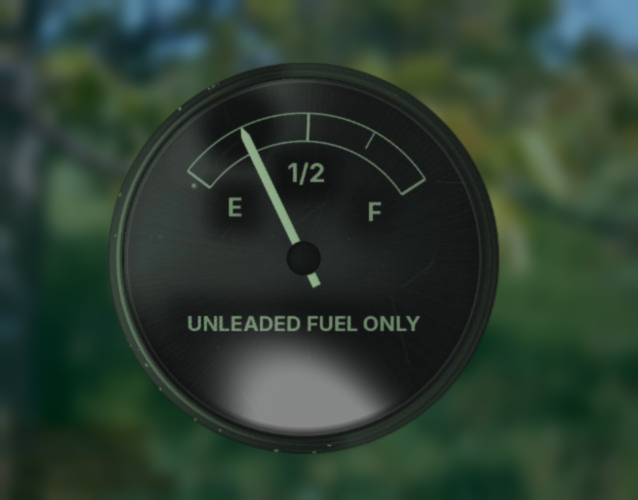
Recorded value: **0.25**
